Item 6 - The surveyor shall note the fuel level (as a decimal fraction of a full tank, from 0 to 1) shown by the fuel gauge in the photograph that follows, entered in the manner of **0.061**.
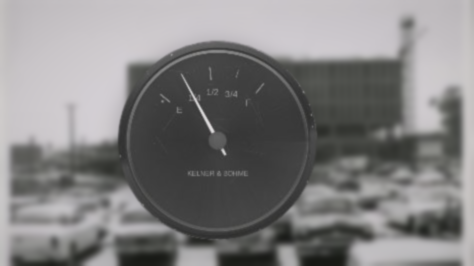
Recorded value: **0.25**
